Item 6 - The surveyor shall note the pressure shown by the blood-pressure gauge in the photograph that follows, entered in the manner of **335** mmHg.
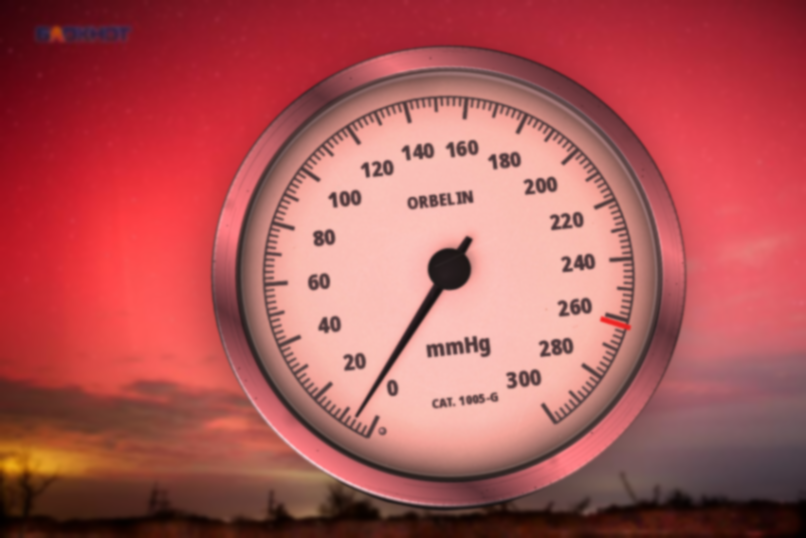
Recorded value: **6** mmHg
